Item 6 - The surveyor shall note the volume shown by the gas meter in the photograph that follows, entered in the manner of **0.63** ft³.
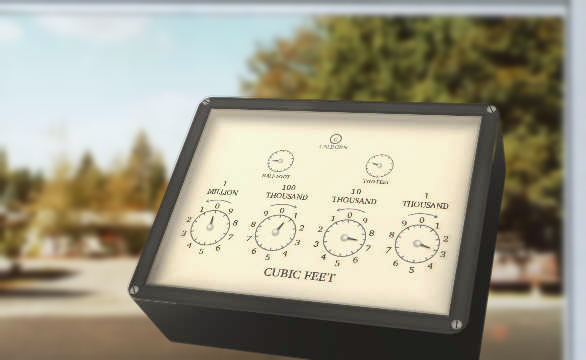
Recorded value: **7300** ft³
